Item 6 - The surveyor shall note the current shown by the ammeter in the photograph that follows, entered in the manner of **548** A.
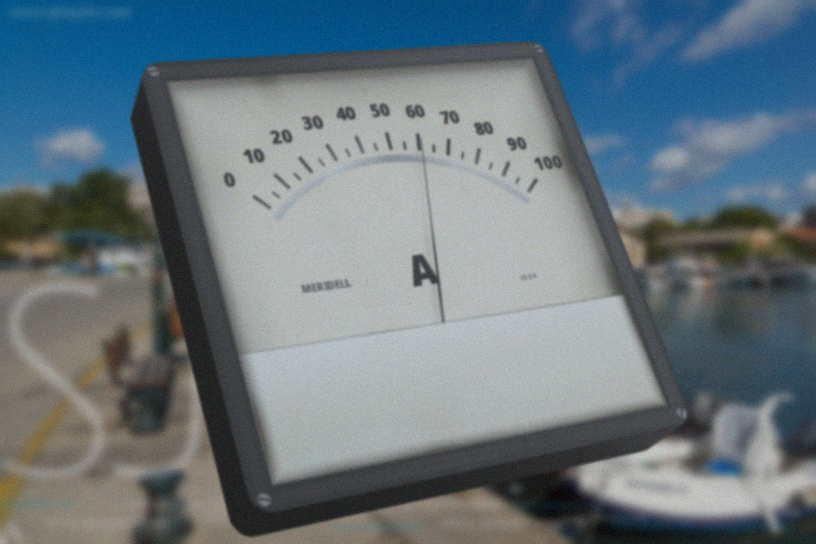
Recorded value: **60** A
